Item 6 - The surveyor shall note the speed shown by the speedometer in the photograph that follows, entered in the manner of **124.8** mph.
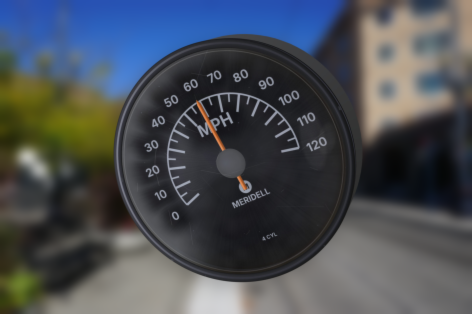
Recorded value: **60** mph
